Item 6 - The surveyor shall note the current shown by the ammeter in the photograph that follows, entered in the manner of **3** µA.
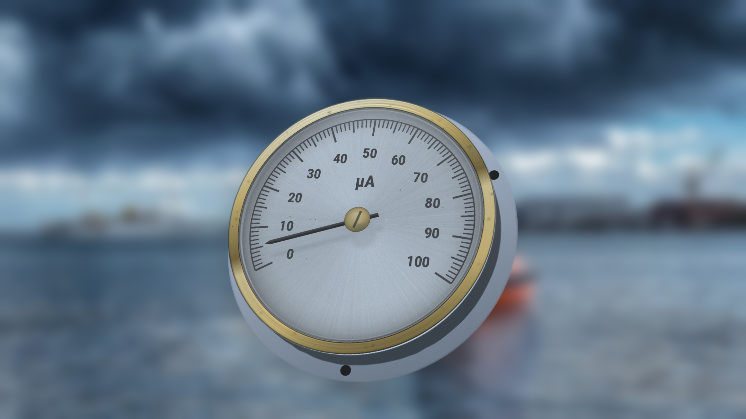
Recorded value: **5** µA
